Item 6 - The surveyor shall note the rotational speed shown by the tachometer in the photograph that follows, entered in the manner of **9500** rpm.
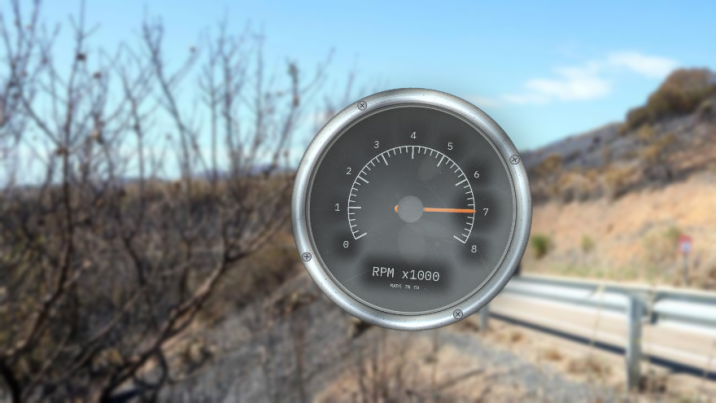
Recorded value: **7000** rpm
